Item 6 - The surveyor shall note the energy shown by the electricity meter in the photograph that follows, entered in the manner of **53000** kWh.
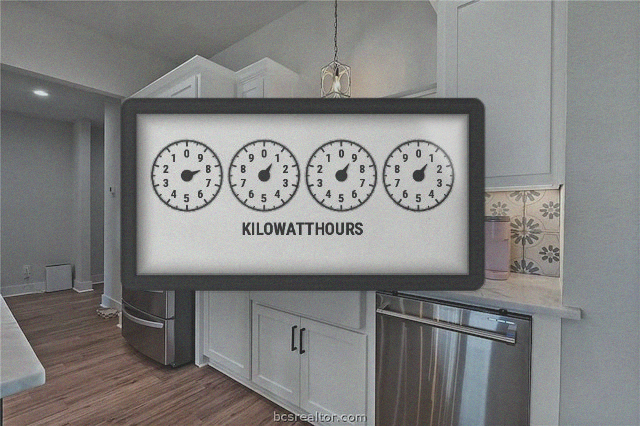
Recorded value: **8091** kWh
